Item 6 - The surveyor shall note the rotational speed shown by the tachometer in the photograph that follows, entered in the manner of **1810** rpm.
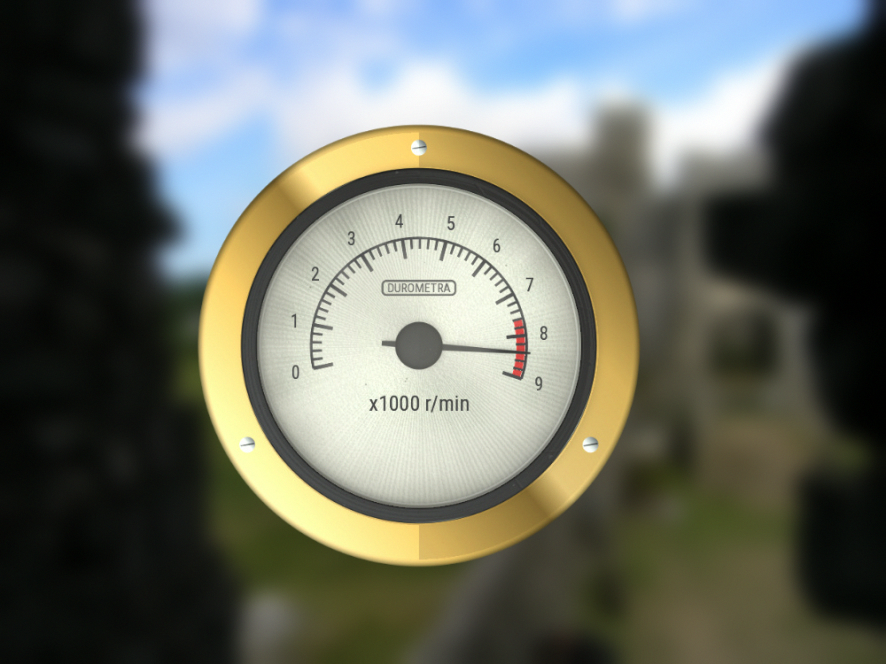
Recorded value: **8400** rpm
